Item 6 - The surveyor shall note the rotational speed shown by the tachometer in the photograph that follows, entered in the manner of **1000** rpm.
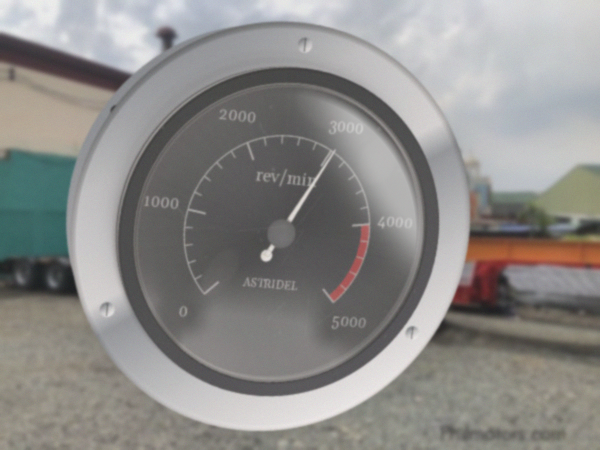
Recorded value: **3000** rpm
